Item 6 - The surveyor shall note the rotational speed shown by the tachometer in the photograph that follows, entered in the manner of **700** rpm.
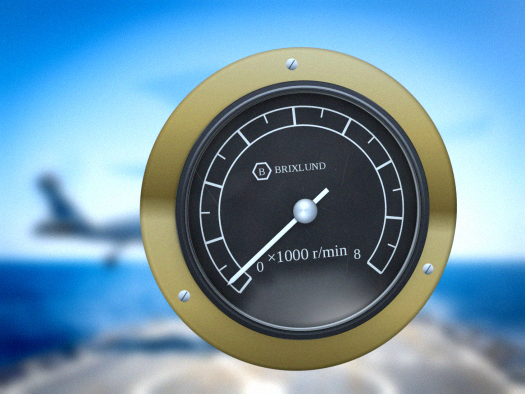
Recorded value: **250** rpm
